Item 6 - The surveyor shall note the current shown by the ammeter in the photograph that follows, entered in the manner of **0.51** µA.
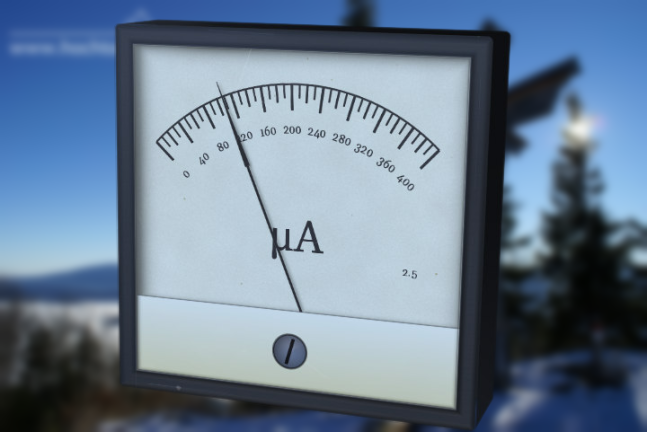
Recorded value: **110** µA
